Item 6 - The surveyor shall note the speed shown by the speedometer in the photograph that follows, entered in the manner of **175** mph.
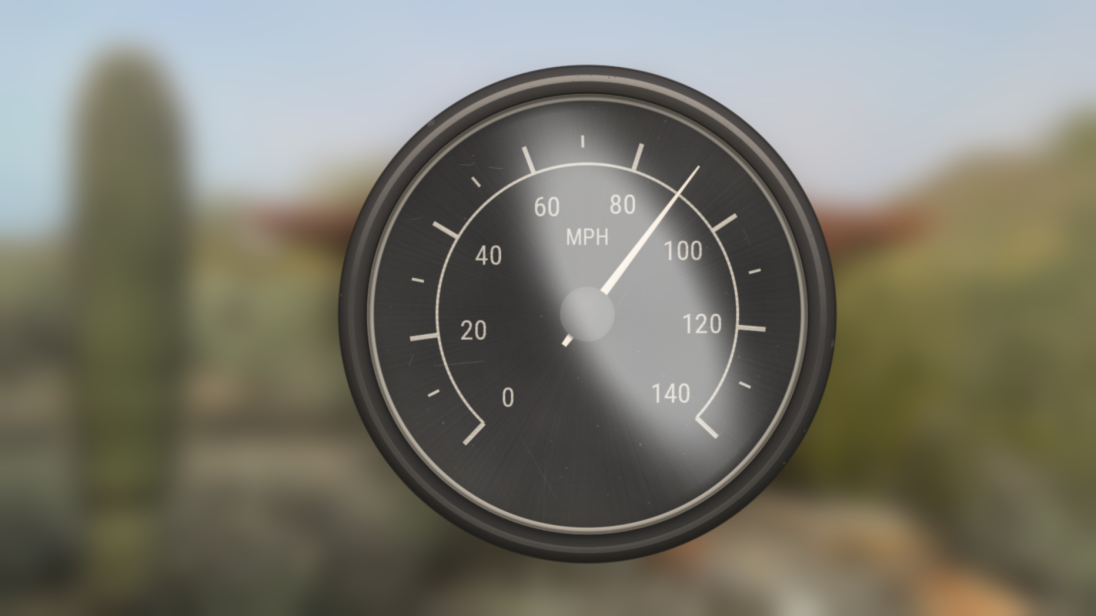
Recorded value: **90** mph
